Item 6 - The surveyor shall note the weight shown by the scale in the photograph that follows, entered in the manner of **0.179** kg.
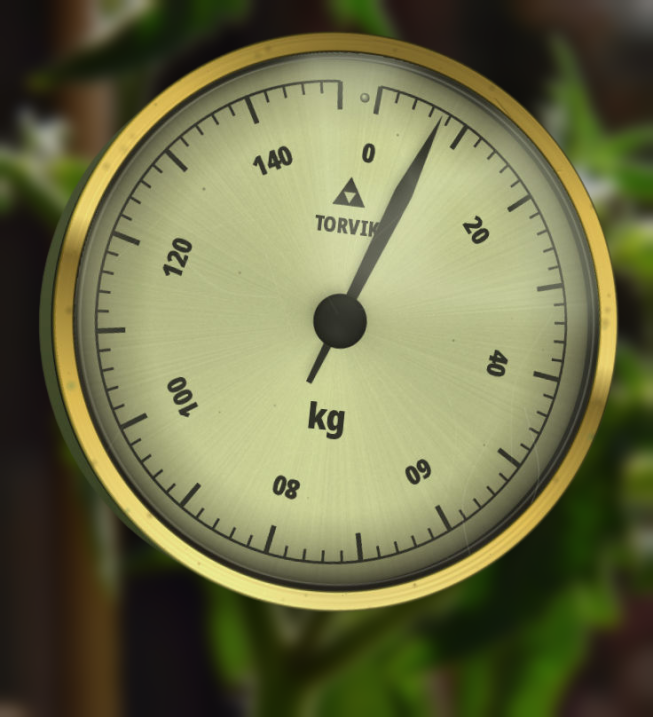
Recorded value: **7** kg
